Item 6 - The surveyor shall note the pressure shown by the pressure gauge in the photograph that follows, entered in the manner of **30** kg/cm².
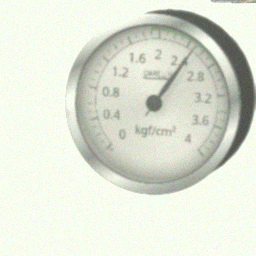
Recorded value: **2.5** kg/cm²
